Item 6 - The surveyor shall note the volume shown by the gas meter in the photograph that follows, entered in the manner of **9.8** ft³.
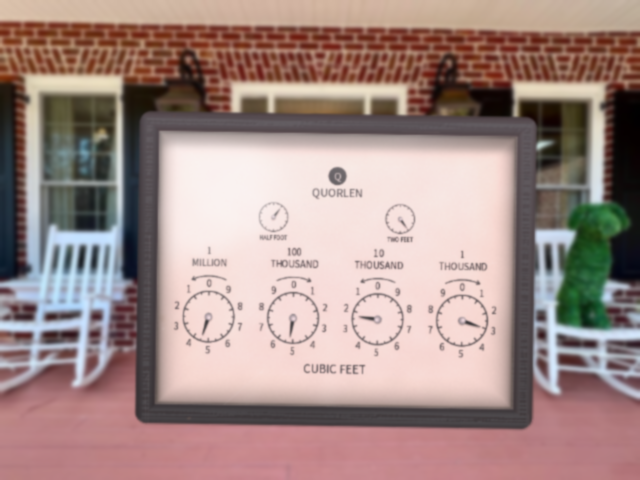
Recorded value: **452300** ft³
